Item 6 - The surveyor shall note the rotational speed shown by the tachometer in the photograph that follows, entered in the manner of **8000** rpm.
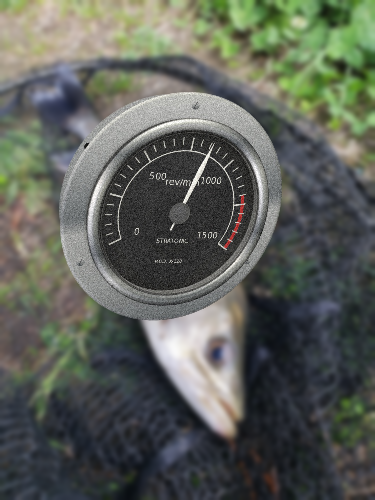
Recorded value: **850** rpm
